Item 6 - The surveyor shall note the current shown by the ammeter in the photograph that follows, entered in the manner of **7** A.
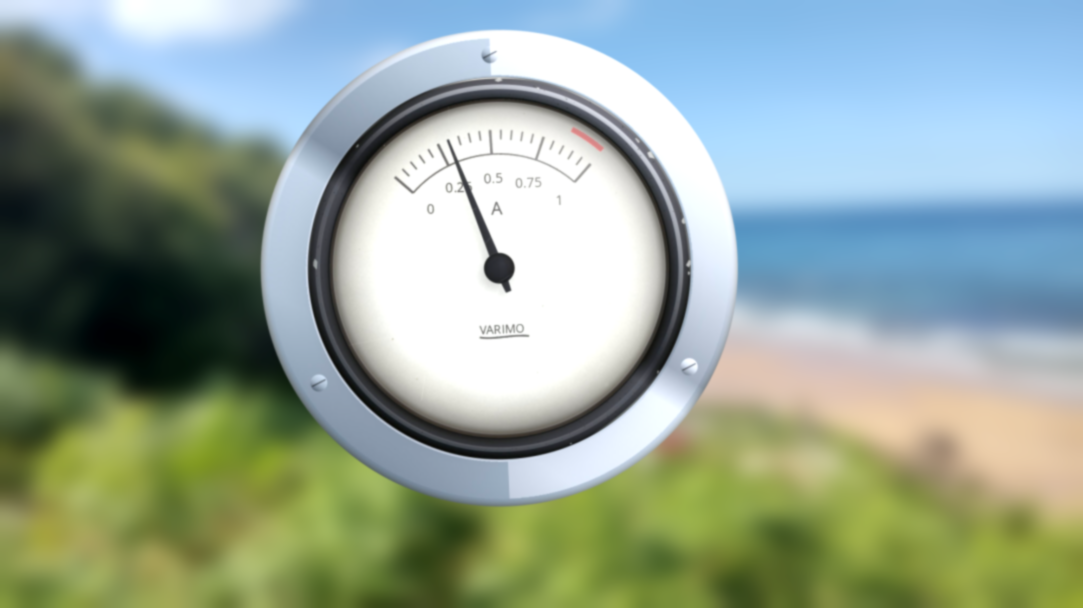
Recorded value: **0.3** A
